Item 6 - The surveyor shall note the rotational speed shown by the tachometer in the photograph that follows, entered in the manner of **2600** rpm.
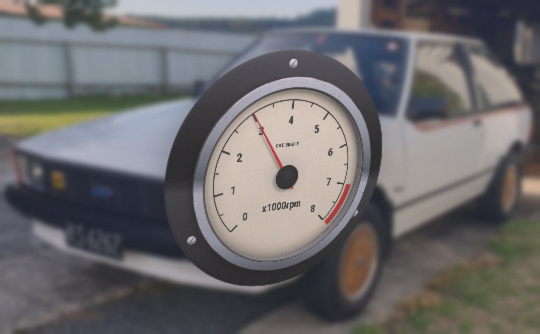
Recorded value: **3000** rpm
